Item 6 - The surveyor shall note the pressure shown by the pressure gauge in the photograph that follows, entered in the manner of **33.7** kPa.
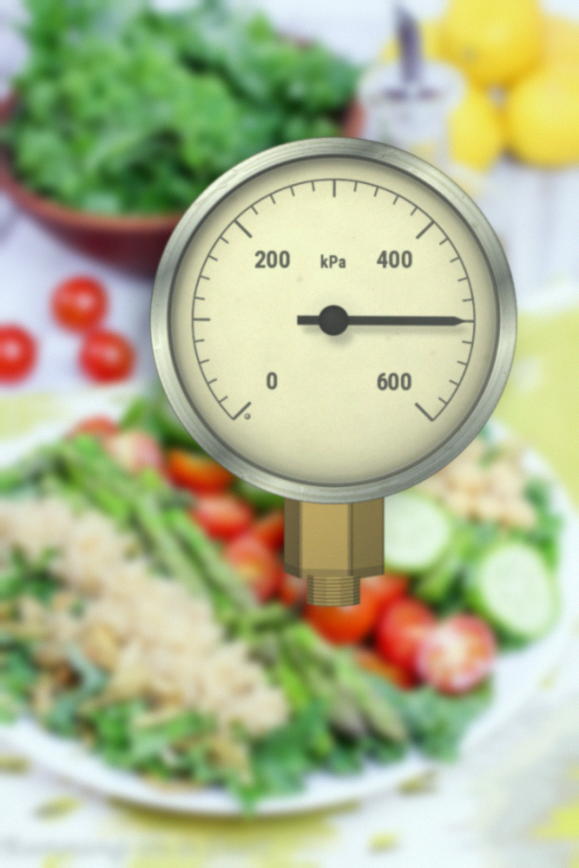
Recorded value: **500** kPa
